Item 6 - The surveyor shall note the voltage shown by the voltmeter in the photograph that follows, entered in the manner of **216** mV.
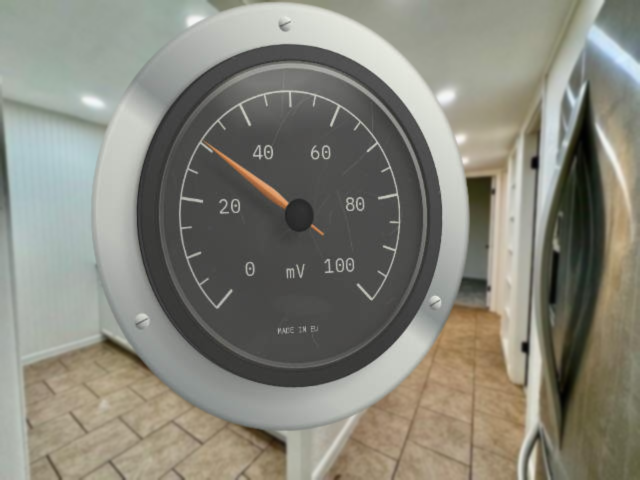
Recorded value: **30** mV
